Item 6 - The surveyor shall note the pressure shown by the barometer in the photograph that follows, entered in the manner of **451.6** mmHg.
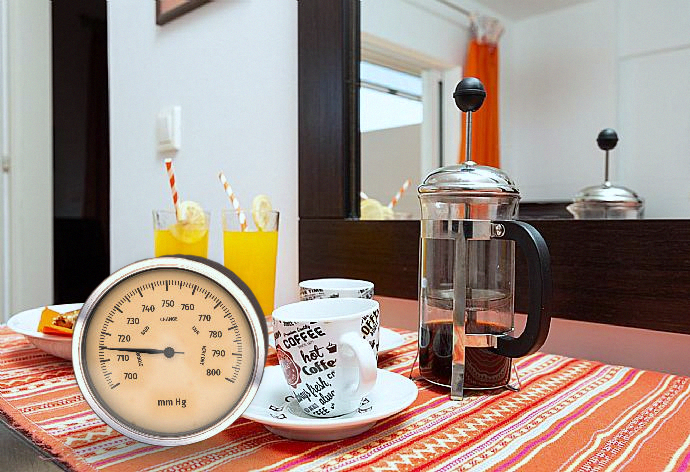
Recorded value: **715** mmHg
